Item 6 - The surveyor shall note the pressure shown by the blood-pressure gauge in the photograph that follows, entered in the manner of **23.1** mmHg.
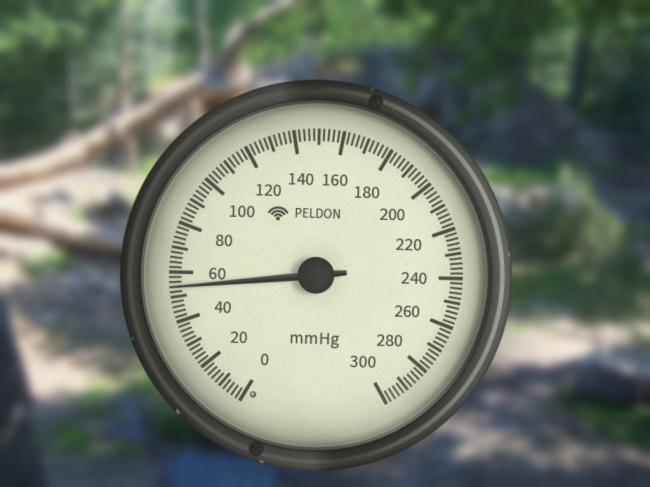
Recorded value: **54** mmHg
